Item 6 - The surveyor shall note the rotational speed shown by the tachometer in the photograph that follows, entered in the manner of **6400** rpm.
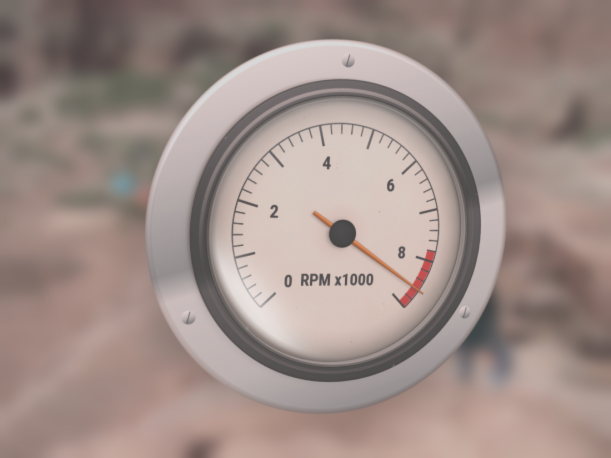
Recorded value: **8600** rpm
